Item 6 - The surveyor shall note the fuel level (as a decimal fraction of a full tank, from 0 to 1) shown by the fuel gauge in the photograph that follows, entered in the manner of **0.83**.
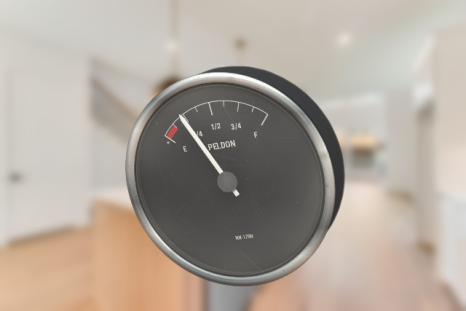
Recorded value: **0.25**
